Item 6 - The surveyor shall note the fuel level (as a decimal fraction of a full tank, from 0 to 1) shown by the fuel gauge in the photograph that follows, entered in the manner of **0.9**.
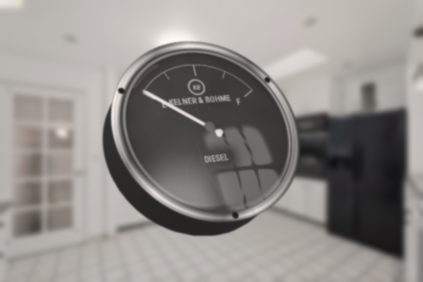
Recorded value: **0**
